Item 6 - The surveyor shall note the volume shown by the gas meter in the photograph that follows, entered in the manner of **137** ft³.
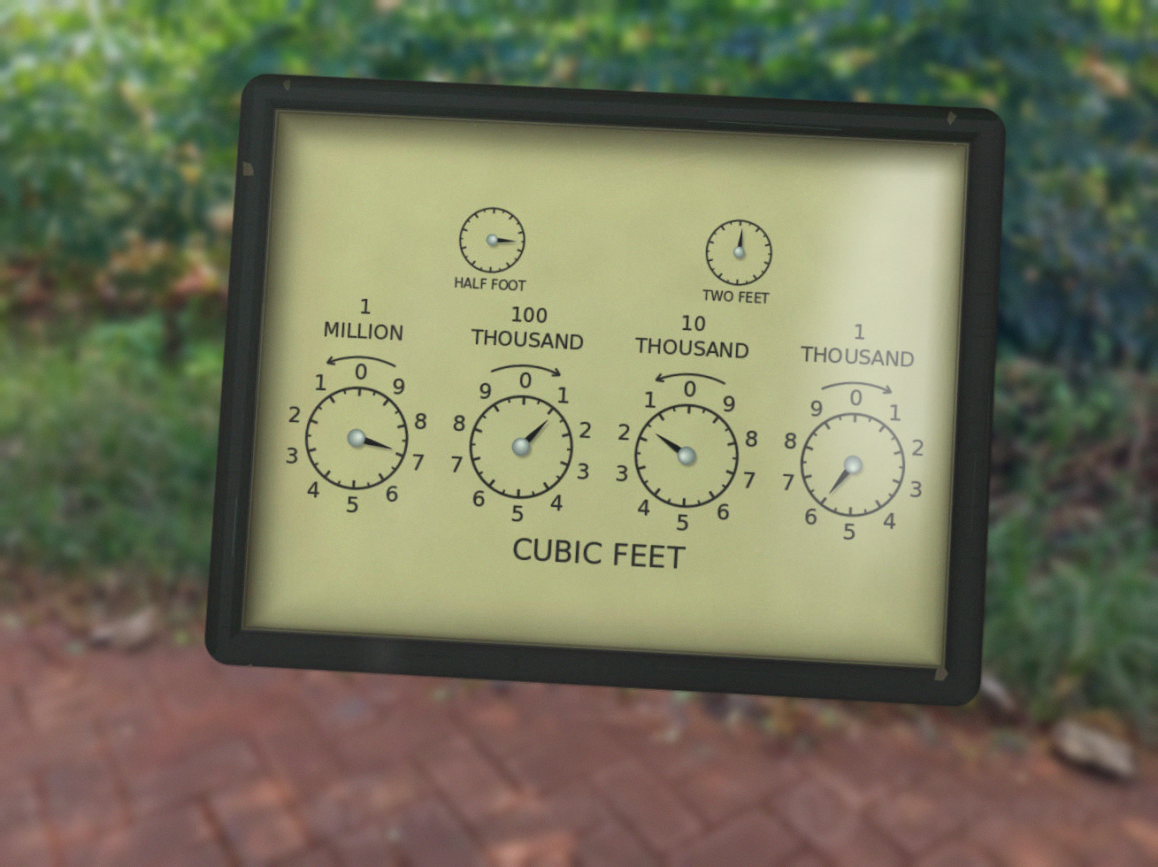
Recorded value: **711600** ft³
